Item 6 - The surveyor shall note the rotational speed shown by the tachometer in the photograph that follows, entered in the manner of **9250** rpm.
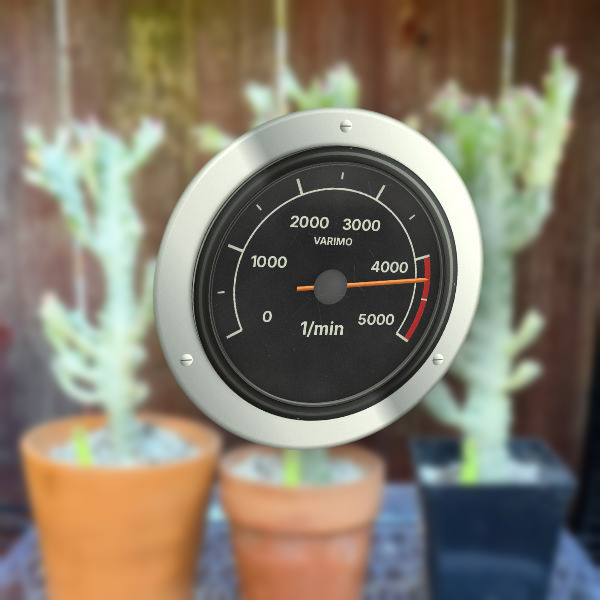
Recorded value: **4250** rpm
